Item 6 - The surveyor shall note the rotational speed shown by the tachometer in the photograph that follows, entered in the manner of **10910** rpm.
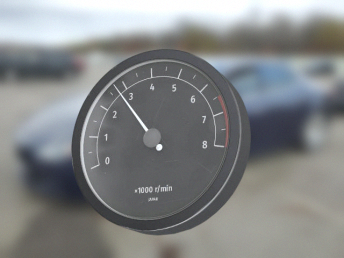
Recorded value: **2750** rpm
